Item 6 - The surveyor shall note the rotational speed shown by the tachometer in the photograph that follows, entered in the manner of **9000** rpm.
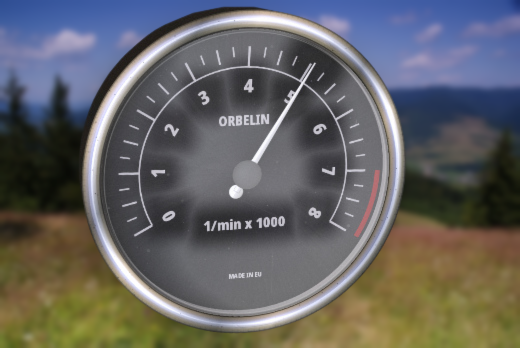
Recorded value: **5000** rpm
